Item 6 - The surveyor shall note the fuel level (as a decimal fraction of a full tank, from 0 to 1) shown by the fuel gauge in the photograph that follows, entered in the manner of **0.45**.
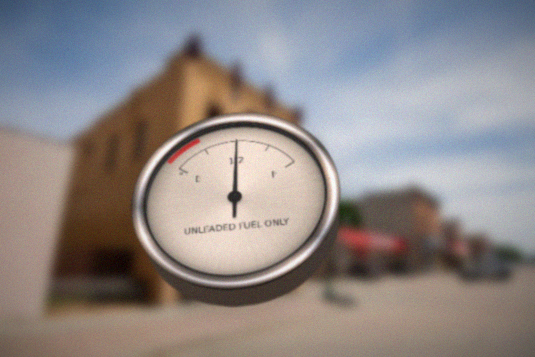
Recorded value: **0.5**
